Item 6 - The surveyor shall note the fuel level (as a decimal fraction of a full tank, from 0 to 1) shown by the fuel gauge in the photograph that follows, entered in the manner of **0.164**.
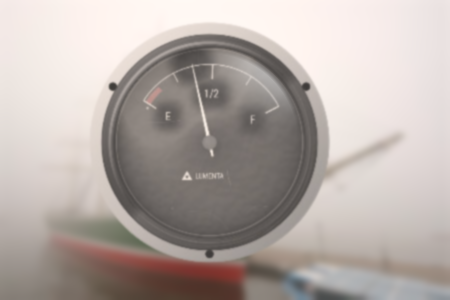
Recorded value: **0.375**
